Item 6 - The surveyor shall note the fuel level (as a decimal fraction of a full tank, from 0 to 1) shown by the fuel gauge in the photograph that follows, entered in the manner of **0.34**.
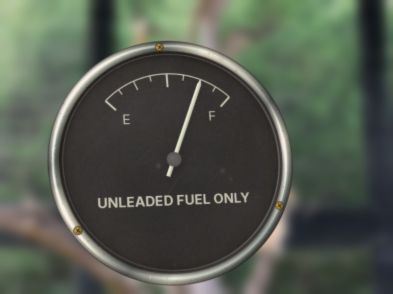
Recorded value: **0.75**
